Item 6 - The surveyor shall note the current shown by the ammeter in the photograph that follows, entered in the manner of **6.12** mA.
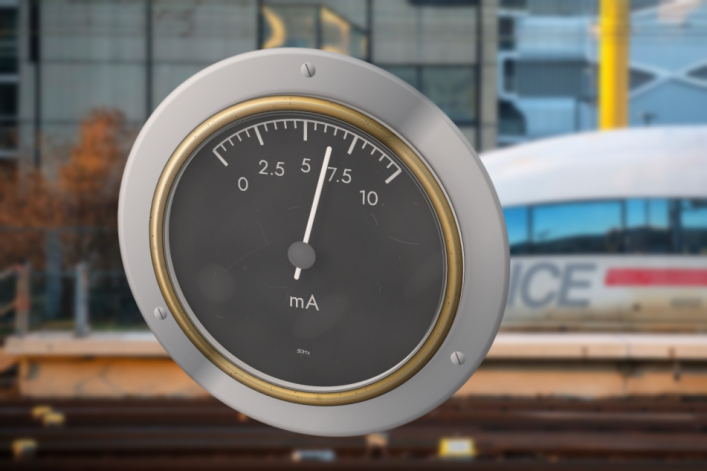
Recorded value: **6.5** mA
